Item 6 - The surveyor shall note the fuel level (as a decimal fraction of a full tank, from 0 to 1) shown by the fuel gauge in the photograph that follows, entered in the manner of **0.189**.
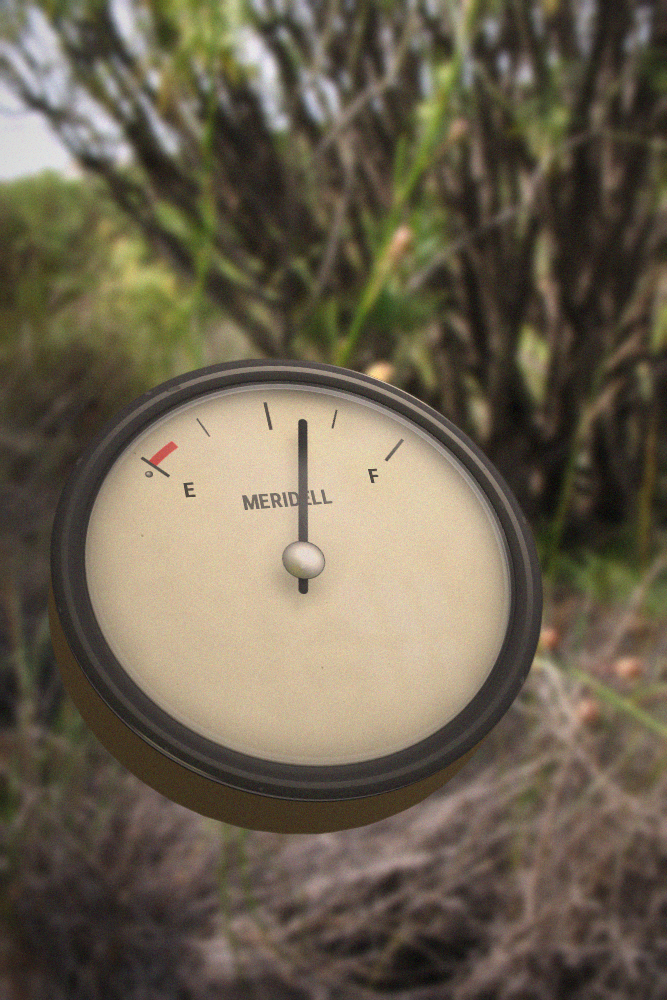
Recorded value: **0.625**
